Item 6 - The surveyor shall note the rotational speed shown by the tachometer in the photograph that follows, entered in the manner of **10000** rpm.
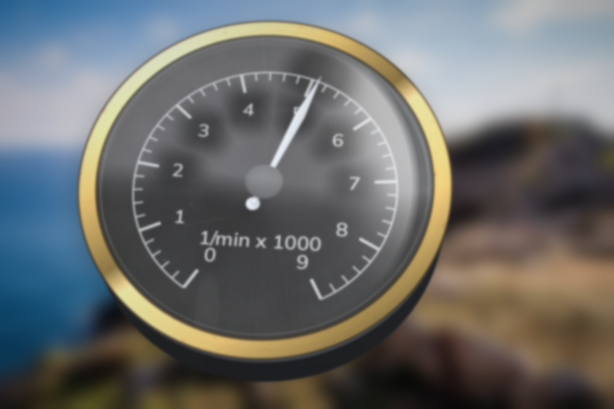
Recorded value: **5100** rpm
